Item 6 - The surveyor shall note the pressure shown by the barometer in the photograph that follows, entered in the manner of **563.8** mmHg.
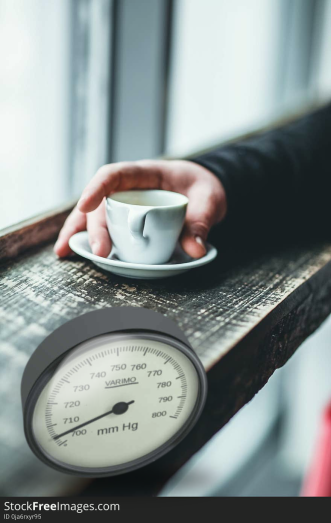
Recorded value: **705** mmHg
